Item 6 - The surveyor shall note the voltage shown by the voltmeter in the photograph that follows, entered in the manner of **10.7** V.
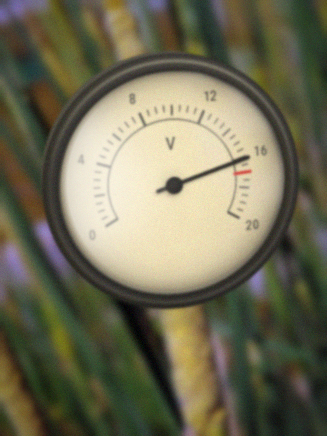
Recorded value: **16** V
